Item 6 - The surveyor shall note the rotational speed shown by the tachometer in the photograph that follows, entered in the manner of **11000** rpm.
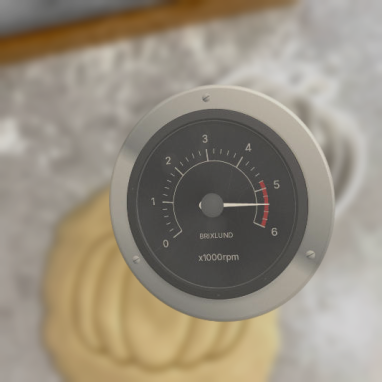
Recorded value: **5400** rpm
